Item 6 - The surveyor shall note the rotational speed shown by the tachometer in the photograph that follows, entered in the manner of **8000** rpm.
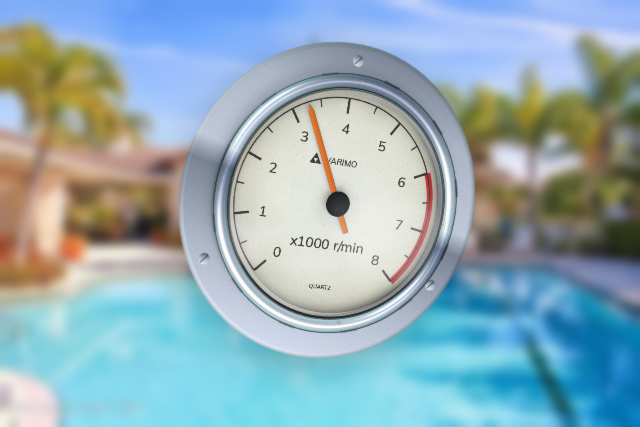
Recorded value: **3250** rpm
